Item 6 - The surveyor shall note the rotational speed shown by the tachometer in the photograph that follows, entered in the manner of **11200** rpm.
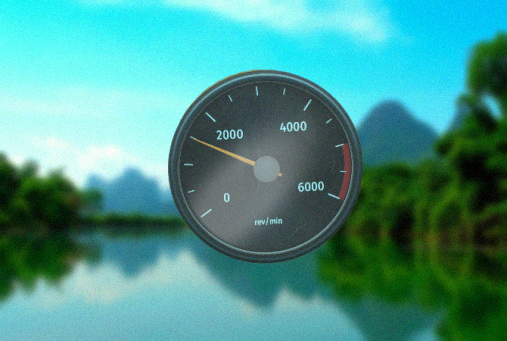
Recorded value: **1500** rpm
